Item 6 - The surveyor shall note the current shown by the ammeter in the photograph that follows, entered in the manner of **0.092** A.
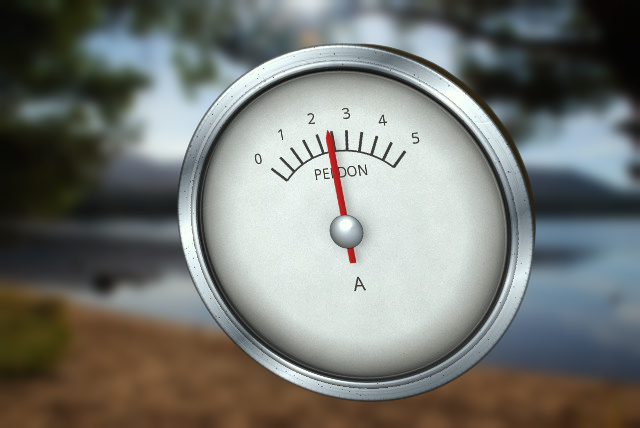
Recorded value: **2.5** A
